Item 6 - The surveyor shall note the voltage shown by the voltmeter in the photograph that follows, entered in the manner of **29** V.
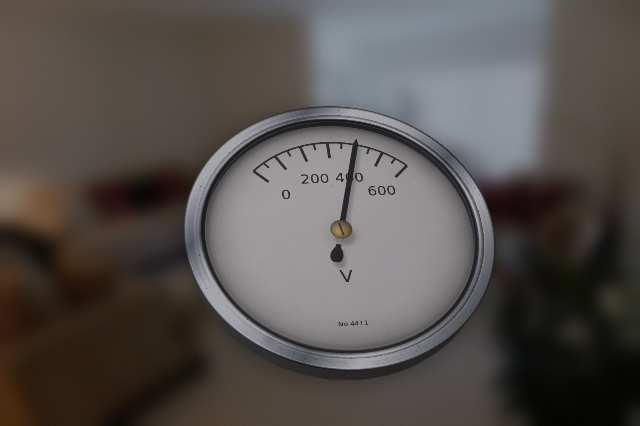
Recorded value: **400** V
